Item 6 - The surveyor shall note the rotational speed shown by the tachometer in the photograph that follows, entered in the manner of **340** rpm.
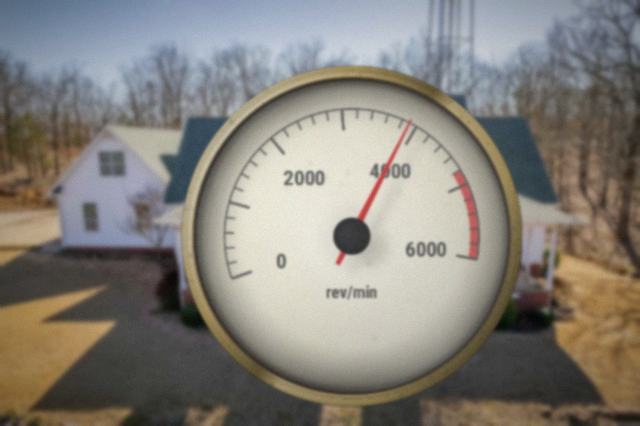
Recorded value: **3900** rpm
